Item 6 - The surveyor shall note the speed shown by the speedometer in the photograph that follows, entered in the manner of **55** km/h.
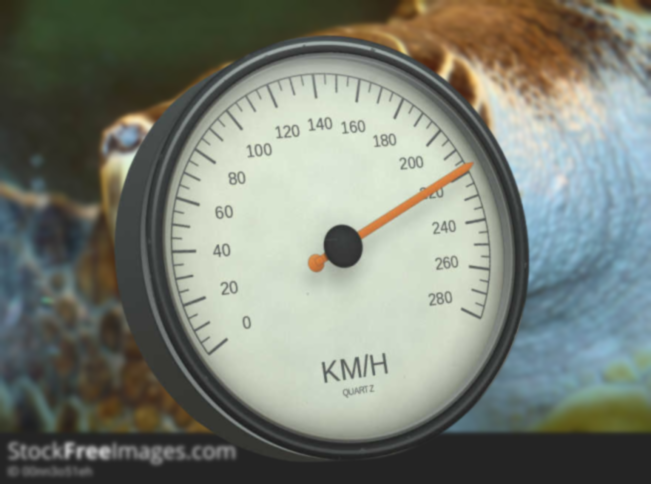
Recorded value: **217.5** km/h
